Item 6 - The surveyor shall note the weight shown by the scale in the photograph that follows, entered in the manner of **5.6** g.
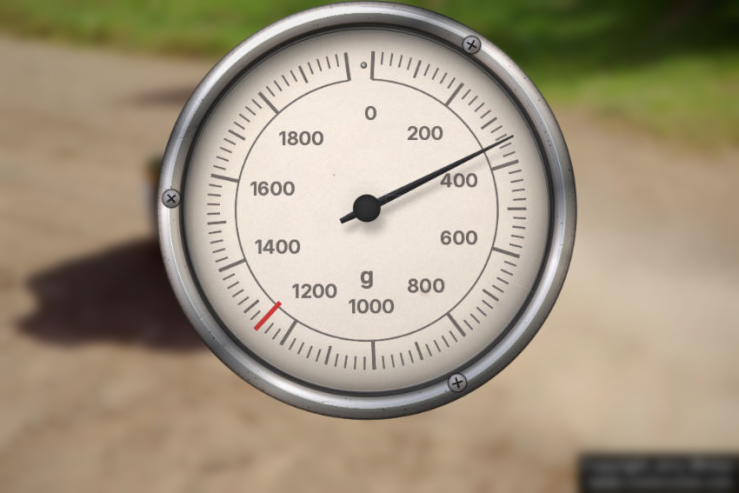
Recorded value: **350** g
